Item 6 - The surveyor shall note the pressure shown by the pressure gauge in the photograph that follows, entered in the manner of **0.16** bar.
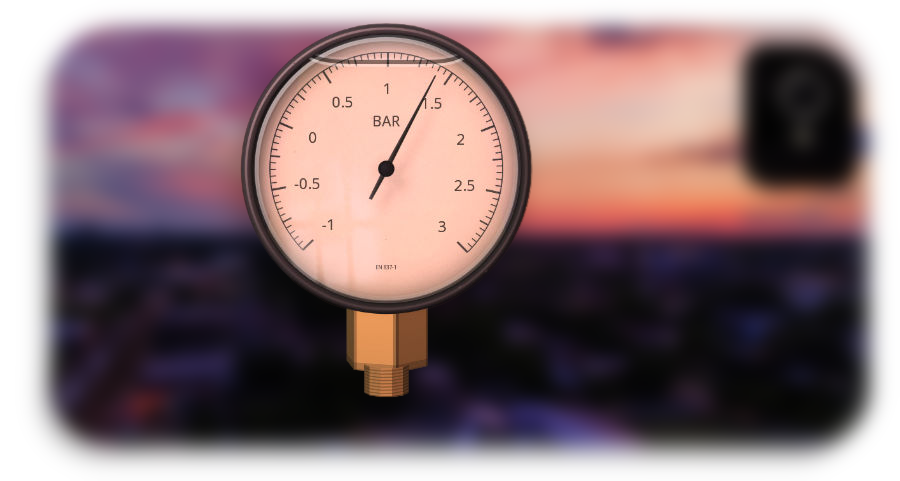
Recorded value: **1.4** bar
